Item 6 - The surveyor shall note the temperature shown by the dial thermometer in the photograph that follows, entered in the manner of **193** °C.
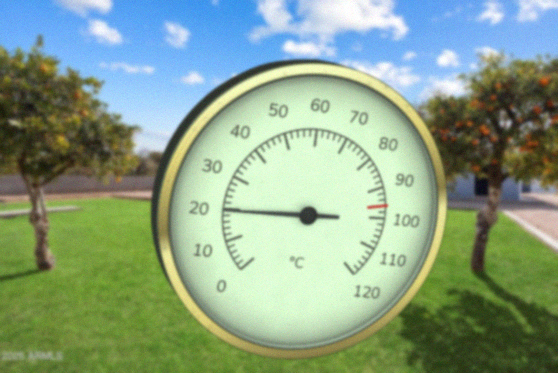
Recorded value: **20** °C
